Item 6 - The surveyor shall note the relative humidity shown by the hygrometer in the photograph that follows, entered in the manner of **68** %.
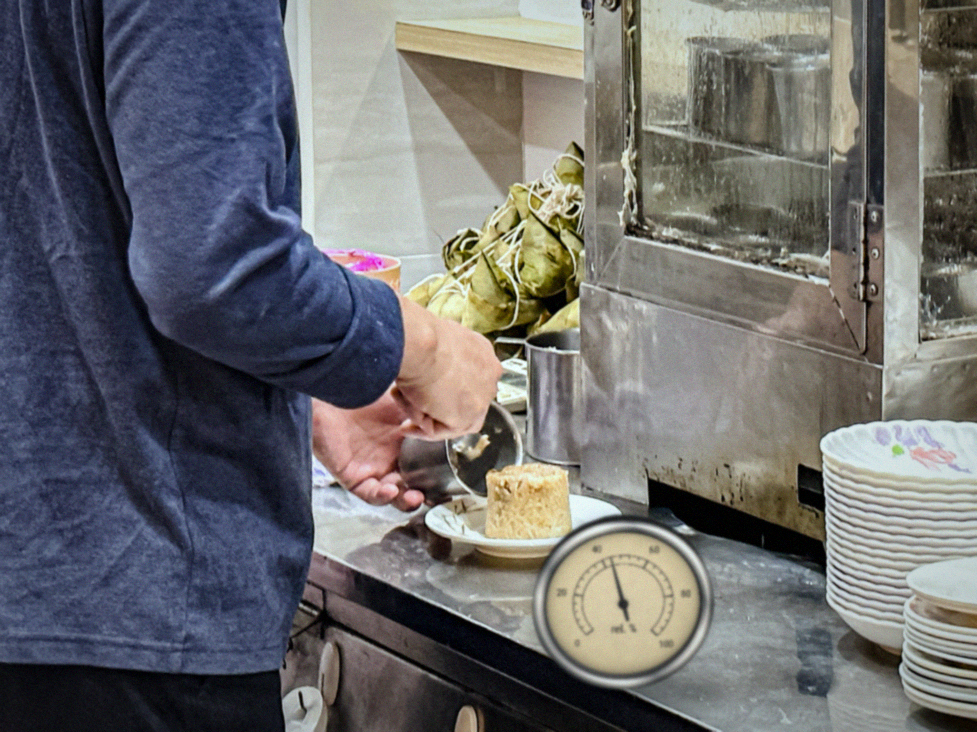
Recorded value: **44** %
